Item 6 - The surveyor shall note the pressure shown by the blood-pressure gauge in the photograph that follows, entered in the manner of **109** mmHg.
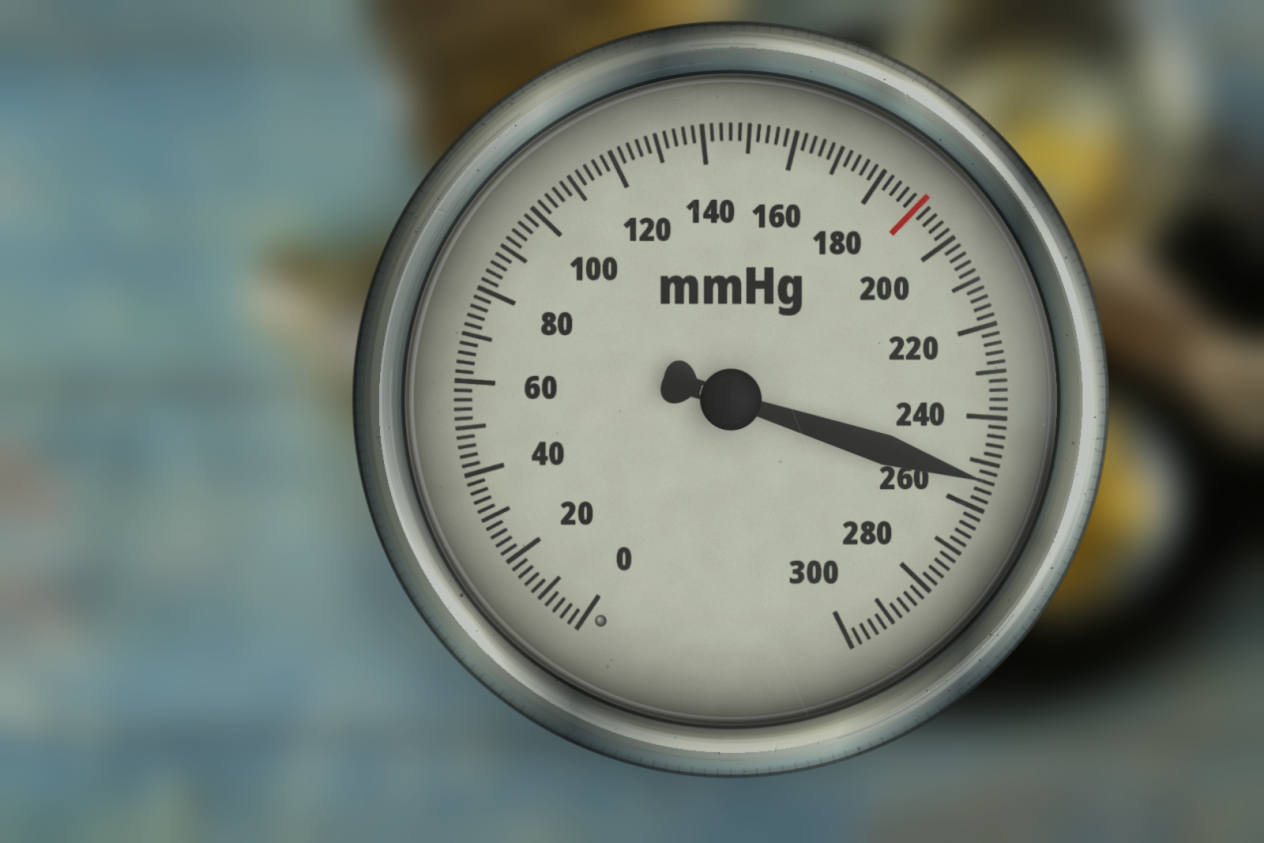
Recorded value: **254** mmHg
